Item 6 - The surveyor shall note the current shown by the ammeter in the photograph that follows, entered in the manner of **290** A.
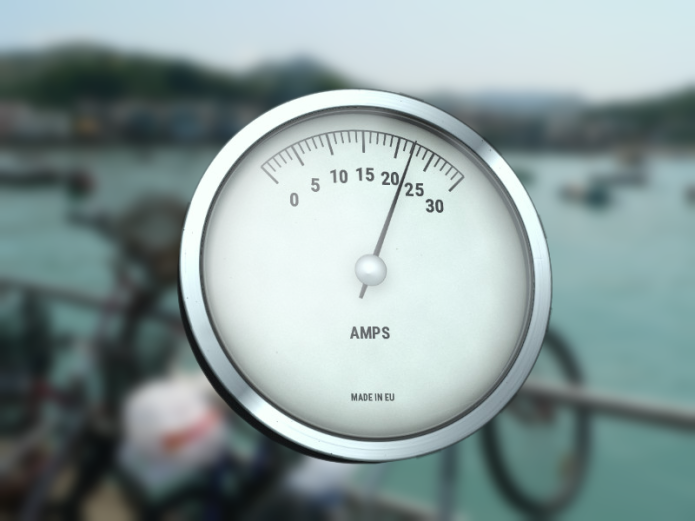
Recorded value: **22** A
